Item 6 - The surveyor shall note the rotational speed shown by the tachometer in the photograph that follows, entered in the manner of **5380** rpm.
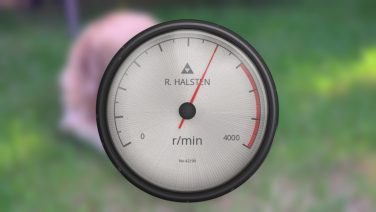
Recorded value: **2400** rpm
